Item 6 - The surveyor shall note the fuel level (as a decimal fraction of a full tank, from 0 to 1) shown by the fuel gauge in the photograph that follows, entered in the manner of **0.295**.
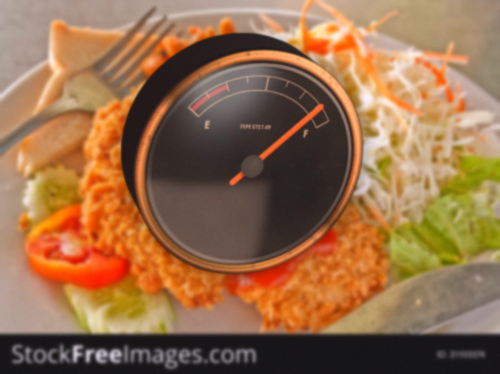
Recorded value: **0.875**
